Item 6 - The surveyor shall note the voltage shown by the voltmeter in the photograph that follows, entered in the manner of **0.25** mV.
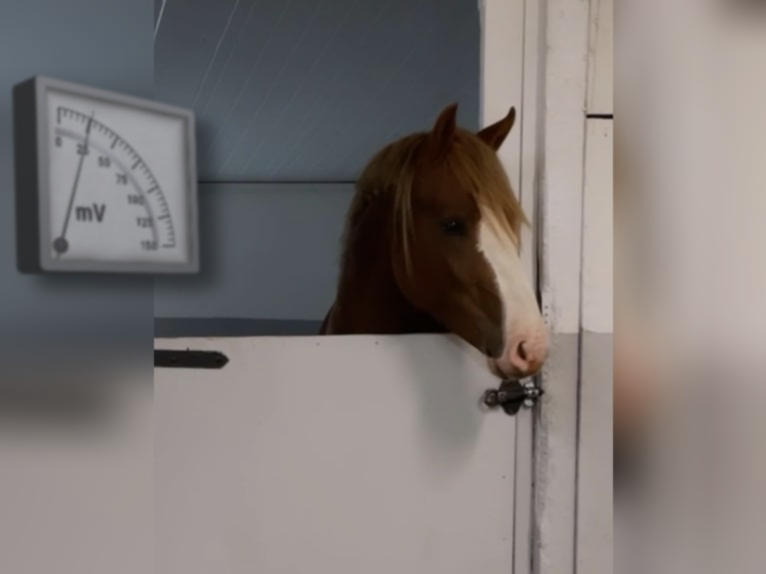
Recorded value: **25** mV
